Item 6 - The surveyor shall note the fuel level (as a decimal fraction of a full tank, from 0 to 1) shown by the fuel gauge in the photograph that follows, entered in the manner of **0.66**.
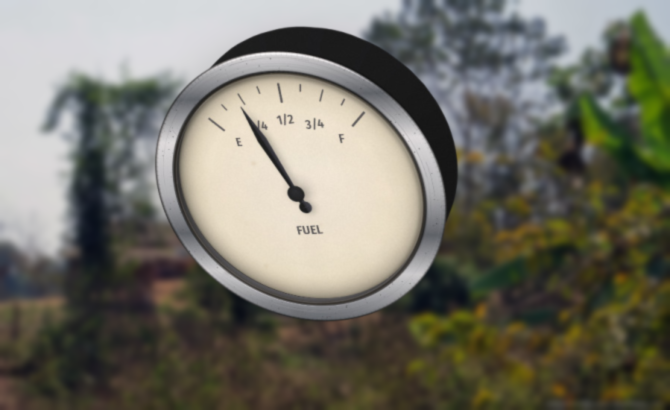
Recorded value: **0.25**
